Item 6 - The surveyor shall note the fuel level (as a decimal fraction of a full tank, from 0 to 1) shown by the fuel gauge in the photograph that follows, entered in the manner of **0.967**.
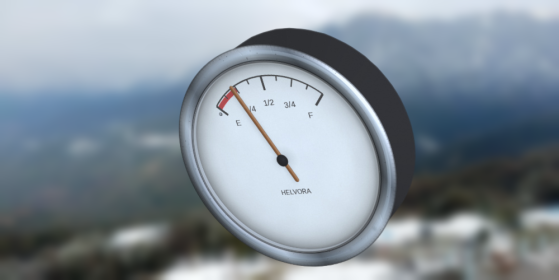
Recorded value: **0.25**
